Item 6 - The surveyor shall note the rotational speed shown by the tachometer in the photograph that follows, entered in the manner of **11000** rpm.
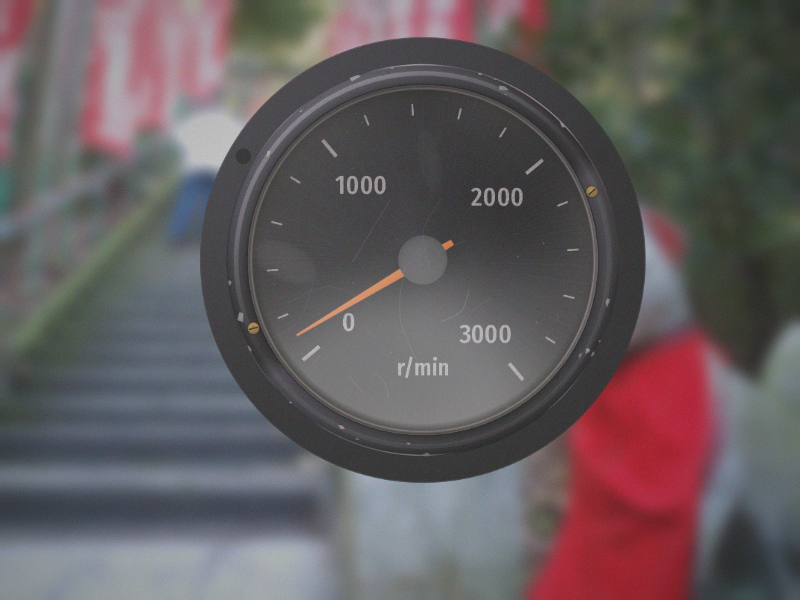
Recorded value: **100** rpm
